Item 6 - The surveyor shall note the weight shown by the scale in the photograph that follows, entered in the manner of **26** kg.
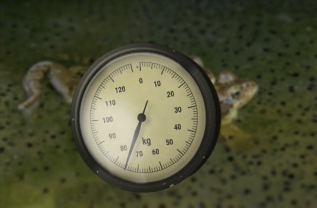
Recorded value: **75** kg
